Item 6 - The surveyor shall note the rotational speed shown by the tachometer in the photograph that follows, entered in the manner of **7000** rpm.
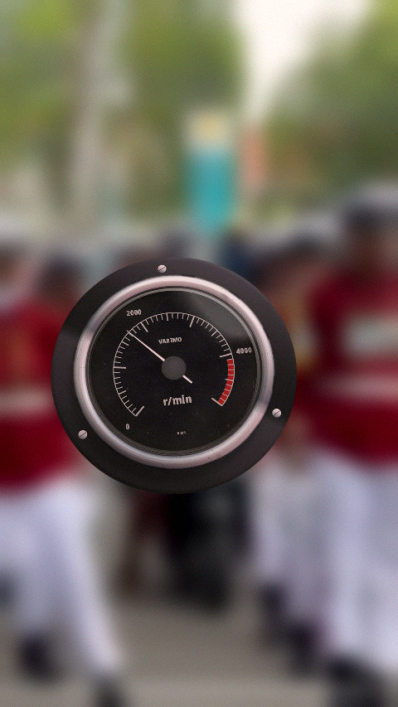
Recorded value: **1700** rpm
